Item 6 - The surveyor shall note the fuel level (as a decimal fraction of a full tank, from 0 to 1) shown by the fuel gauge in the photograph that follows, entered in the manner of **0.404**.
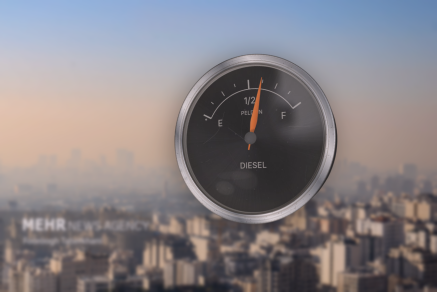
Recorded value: **0.625**
